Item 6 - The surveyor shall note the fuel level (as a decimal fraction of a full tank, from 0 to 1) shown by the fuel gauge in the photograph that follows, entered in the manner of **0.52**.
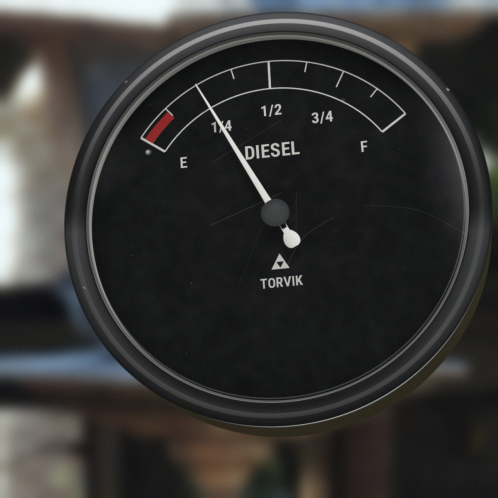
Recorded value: **0.25**
